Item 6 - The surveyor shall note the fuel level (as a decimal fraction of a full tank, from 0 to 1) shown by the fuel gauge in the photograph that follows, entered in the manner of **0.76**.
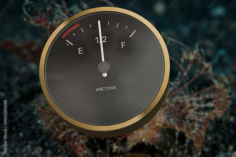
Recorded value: **0.5**
